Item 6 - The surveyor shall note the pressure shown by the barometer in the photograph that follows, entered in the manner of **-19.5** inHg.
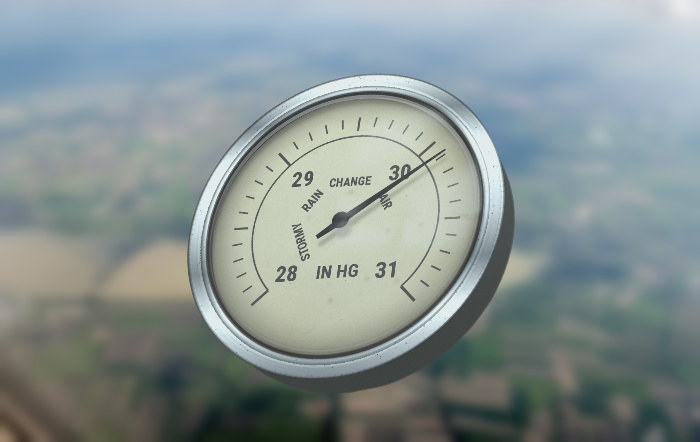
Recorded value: **30.1** inHg
